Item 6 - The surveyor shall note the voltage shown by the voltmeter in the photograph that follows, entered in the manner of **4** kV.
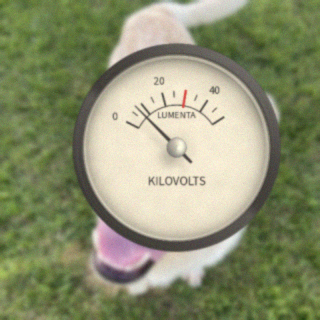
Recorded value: **7.5** kV
